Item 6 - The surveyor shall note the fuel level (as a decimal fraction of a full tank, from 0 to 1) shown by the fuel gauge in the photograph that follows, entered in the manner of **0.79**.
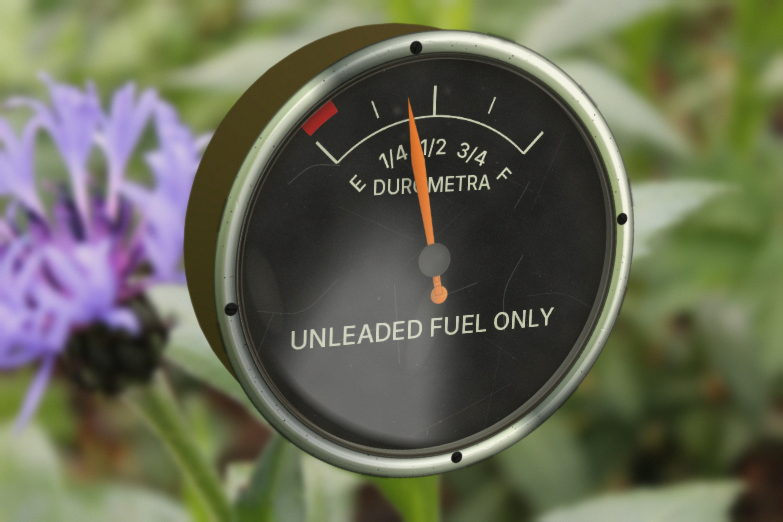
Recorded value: **0.375**
